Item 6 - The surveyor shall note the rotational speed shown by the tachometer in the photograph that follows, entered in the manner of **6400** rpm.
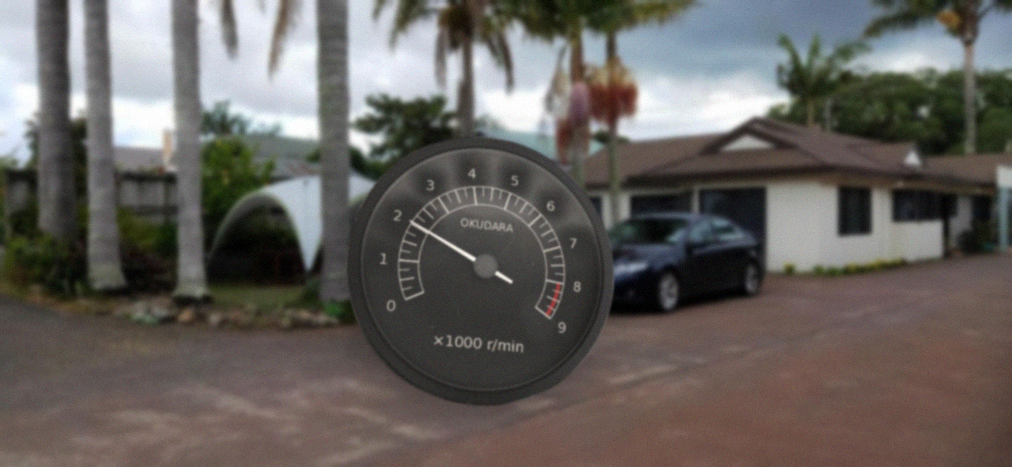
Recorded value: **2000** rpm
